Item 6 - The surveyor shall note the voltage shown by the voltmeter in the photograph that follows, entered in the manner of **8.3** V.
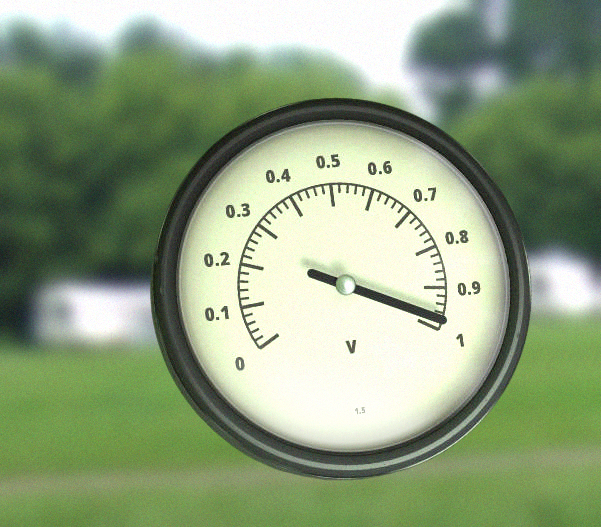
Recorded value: **0.98** V
